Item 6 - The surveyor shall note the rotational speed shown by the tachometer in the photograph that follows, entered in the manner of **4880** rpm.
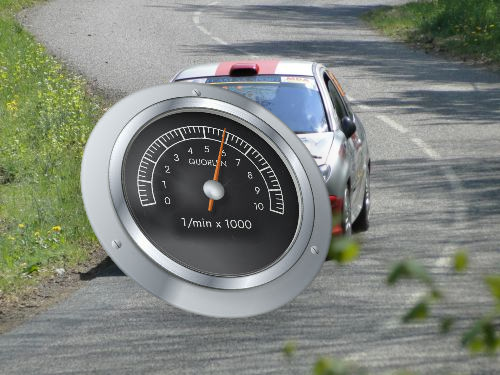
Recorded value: **5800** rpm
